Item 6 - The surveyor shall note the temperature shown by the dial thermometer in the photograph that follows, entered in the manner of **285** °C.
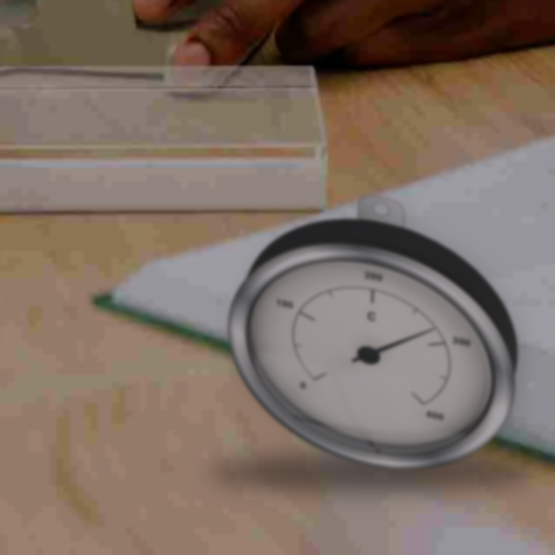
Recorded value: **275** °C
